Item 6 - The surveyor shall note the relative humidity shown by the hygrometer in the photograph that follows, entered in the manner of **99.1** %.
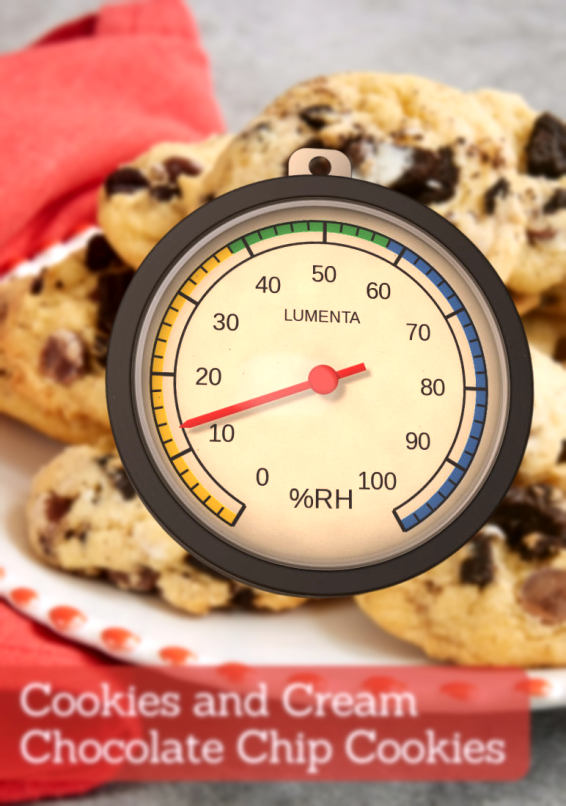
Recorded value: **13** %
